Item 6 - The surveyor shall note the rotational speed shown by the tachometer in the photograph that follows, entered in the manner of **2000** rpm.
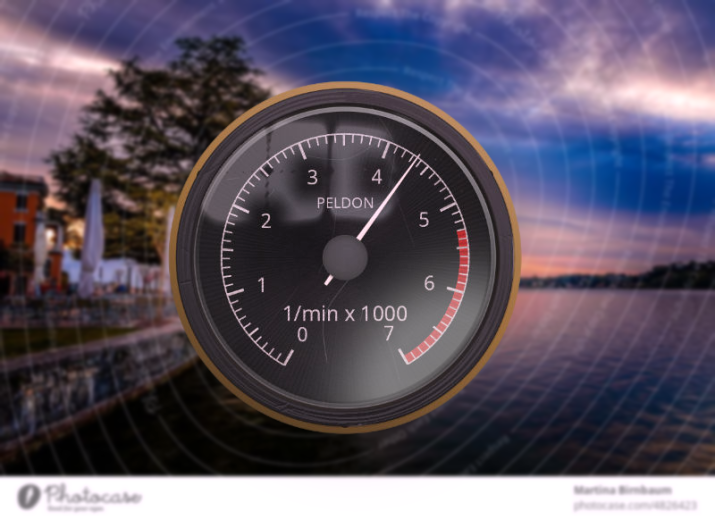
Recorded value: **4350** rpm
